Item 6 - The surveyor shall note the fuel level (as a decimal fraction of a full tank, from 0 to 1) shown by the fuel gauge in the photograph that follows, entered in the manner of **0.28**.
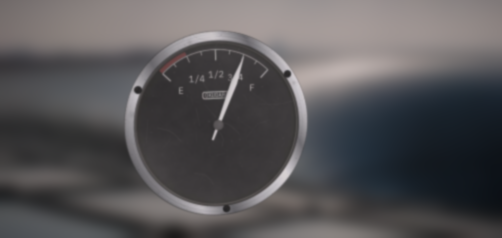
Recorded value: **0.75**
